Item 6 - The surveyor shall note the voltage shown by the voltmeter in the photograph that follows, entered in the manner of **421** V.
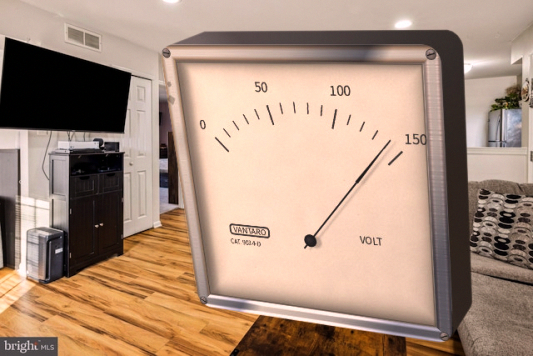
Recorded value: **140** V
